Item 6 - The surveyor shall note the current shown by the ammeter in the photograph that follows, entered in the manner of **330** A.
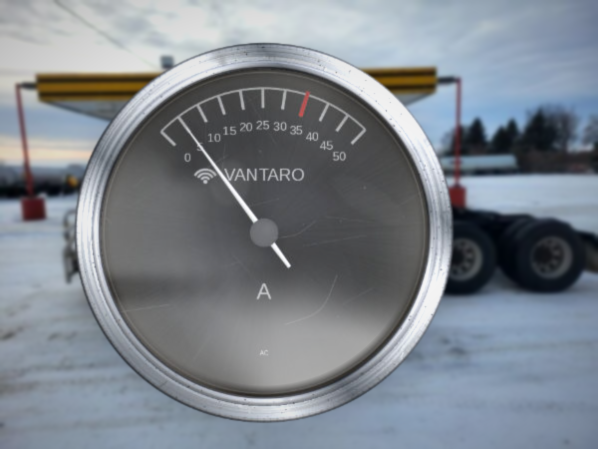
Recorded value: **5** A
